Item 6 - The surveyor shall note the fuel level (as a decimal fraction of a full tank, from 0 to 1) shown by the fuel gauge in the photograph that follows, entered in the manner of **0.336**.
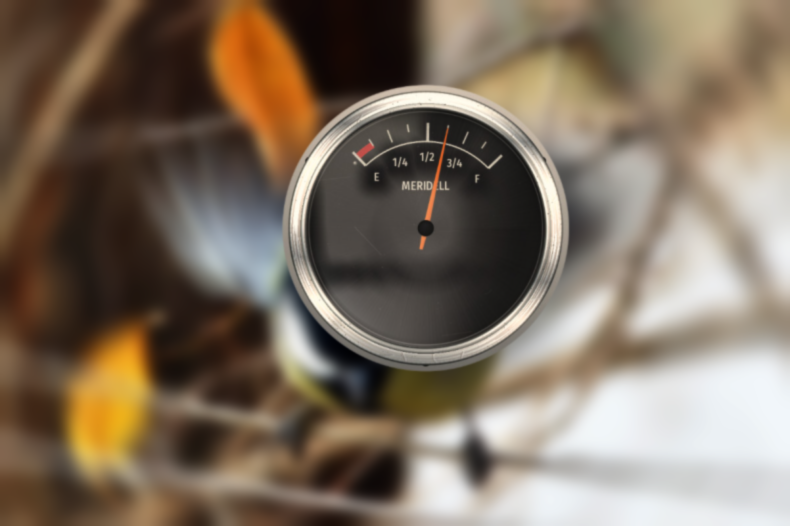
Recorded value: **0.625**
